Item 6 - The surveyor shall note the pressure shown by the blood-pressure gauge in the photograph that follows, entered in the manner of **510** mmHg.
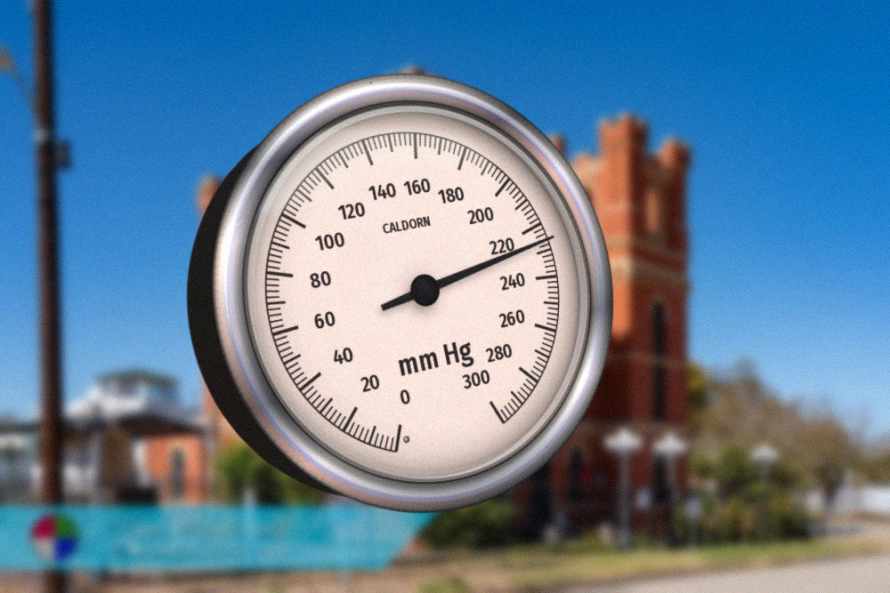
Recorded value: **226** mmHg
